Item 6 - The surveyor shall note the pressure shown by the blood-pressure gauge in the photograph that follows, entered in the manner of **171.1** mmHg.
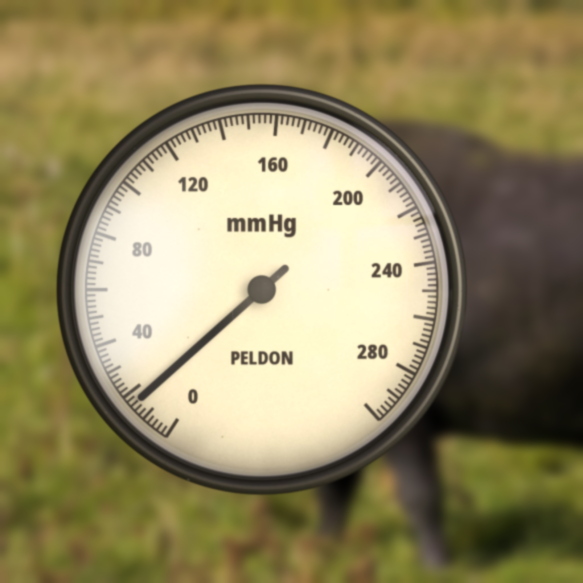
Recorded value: **16** mmHg
